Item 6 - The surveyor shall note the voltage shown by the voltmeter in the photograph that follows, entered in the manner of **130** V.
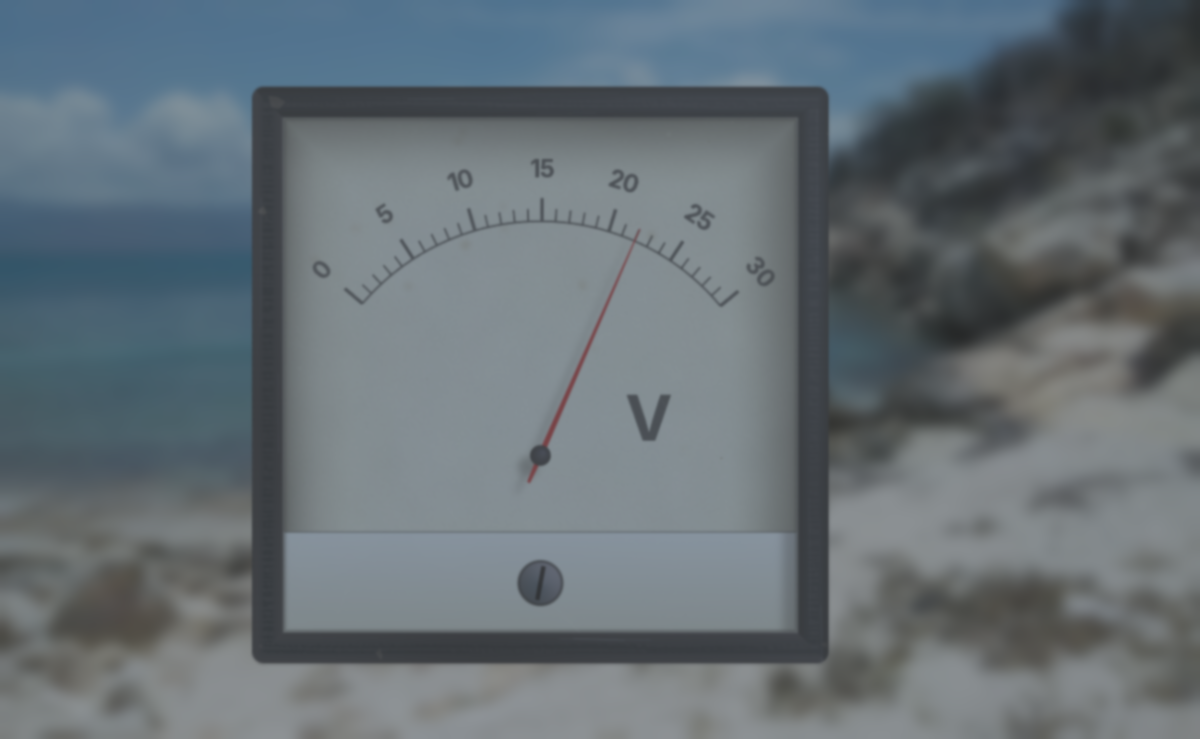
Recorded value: **22** V
